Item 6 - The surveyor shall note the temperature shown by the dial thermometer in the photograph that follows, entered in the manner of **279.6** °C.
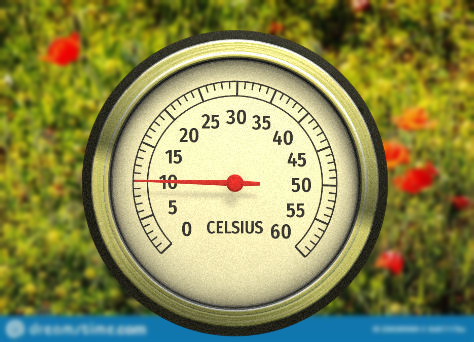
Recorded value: **10** °C
